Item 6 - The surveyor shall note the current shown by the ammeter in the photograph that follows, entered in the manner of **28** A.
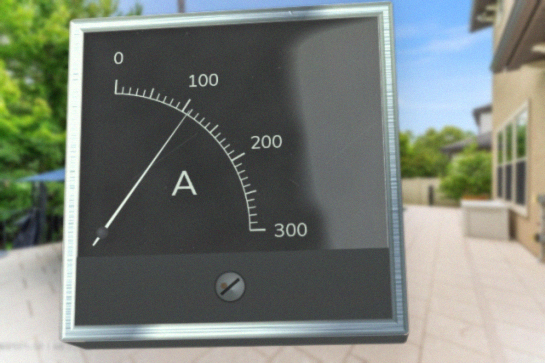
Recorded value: **110** A
